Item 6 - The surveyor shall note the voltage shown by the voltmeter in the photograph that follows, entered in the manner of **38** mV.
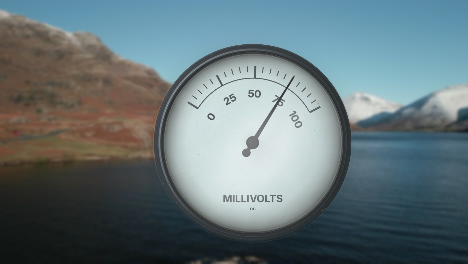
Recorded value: **75** mV
